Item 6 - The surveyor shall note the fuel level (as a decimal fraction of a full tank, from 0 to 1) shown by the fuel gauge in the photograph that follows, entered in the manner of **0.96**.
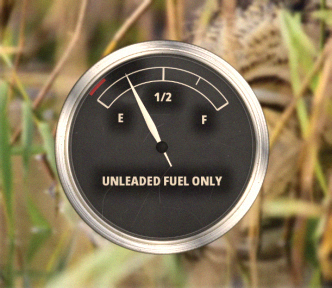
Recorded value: **0.25**
